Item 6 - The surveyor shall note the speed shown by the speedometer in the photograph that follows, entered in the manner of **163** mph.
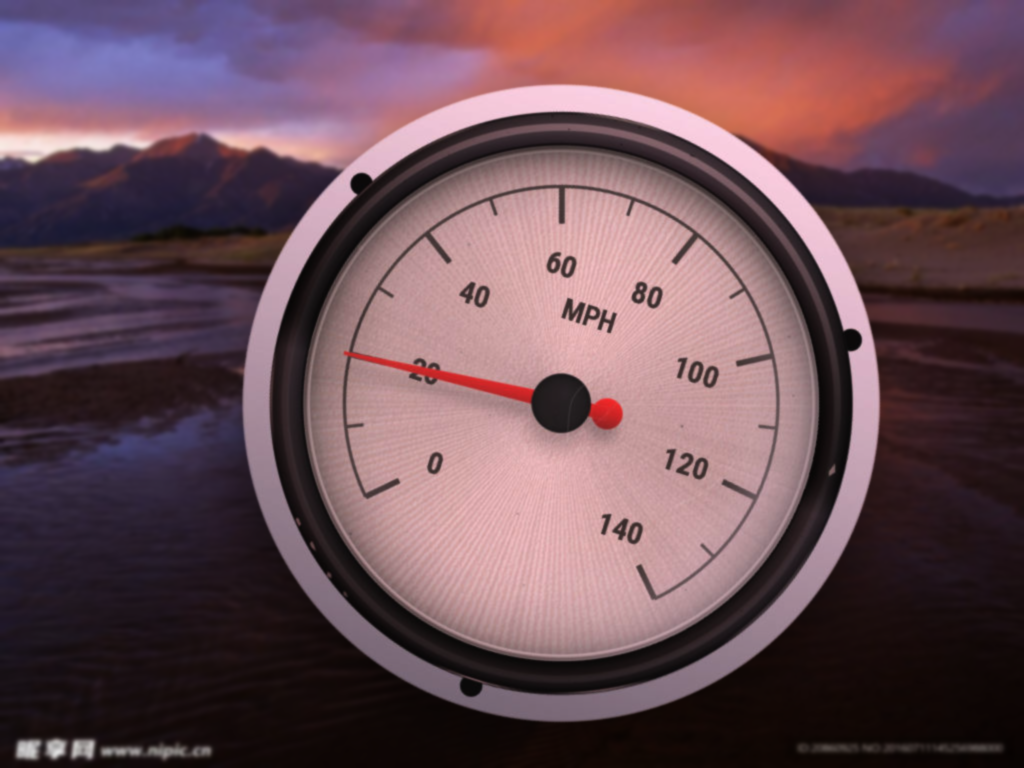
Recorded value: **20** mph
